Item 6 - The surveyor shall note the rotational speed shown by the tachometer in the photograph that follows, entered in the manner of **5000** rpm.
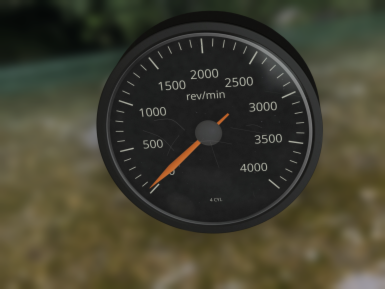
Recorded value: **50** rpm
